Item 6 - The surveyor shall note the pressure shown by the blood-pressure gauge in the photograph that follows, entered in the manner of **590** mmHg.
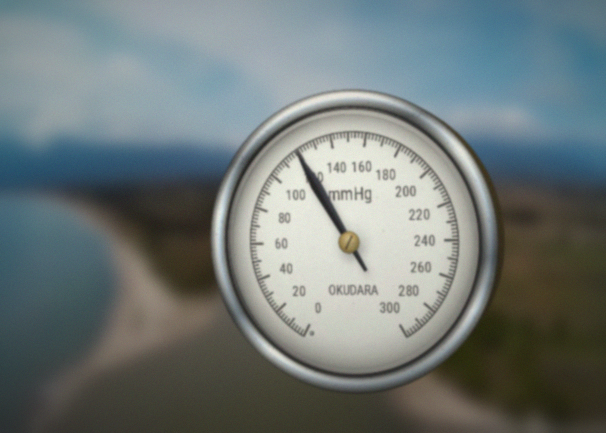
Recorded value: **120** mmHg
